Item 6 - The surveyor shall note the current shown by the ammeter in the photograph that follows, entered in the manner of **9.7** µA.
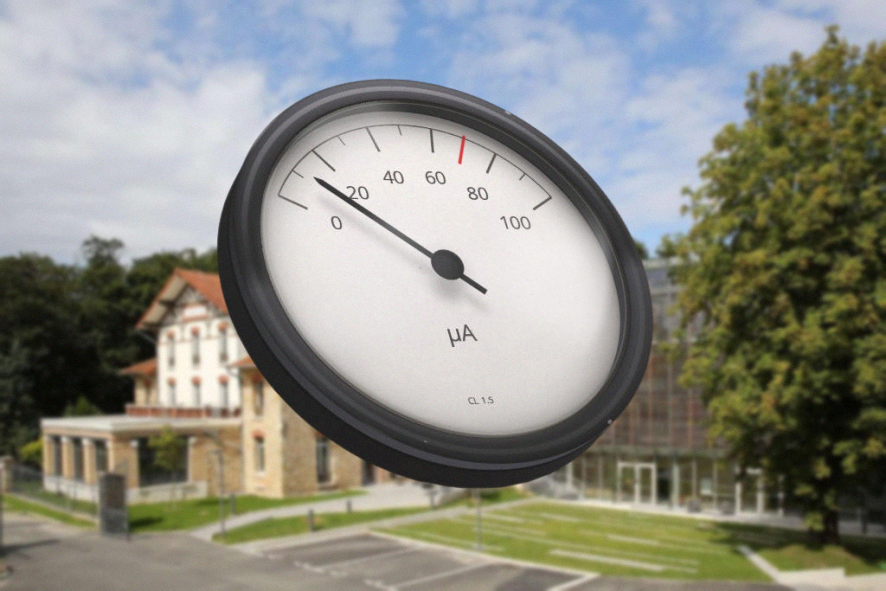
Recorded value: **10** µA
